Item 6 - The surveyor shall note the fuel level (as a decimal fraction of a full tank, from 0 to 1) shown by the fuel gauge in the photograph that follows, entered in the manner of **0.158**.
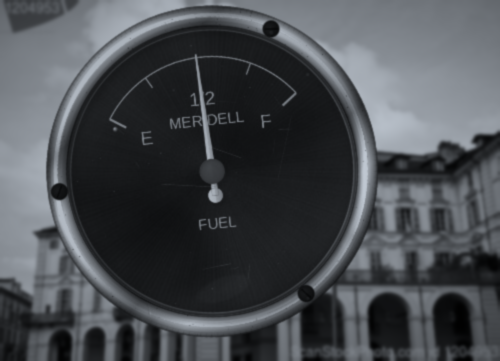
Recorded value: **0.5**
